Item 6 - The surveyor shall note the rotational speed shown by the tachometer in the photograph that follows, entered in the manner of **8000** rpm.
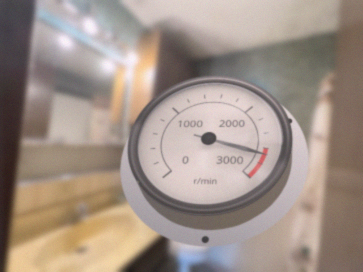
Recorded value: **2700** rpm
